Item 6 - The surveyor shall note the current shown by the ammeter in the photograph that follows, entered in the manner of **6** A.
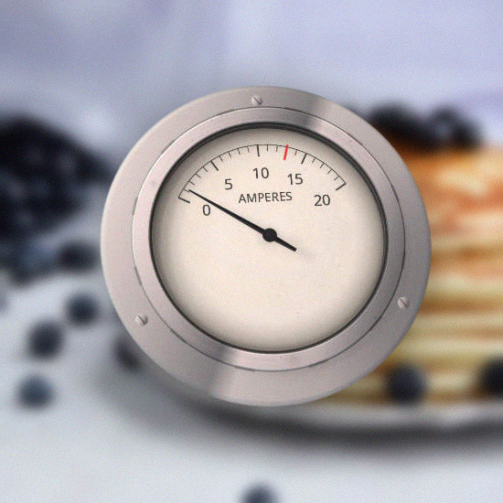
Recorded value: **1** A
